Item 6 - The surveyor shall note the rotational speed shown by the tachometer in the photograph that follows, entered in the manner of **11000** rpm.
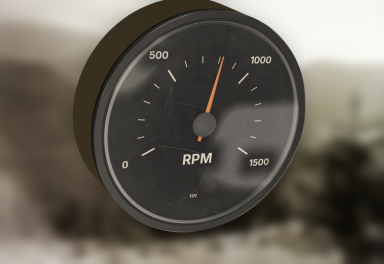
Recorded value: **800** rpm
